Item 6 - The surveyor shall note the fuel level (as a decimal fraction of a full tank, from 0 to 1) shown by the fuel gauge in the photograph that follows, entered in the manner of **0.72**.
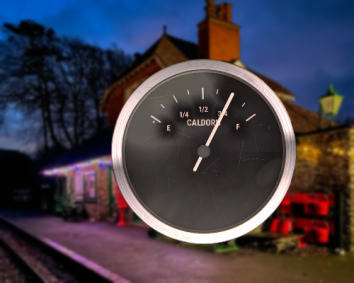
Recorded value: **0.75**
